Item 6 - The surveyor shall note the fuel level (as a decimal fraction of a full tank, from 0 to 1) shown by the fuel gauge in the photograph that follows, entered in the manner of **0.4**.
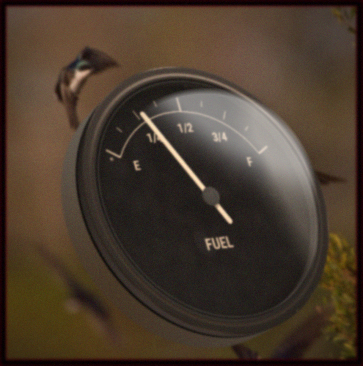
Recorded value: **0.25**
